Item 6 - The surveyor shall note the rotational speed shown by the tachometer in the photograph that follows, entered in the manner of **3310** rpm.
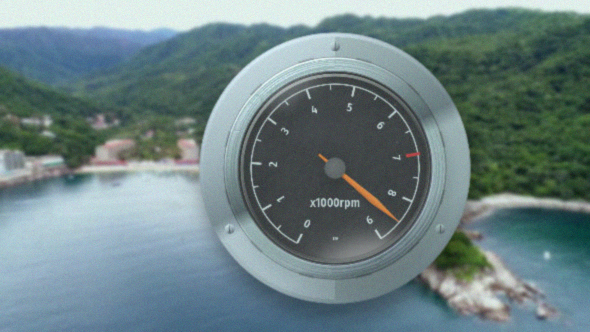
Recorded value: **8500** rpm
